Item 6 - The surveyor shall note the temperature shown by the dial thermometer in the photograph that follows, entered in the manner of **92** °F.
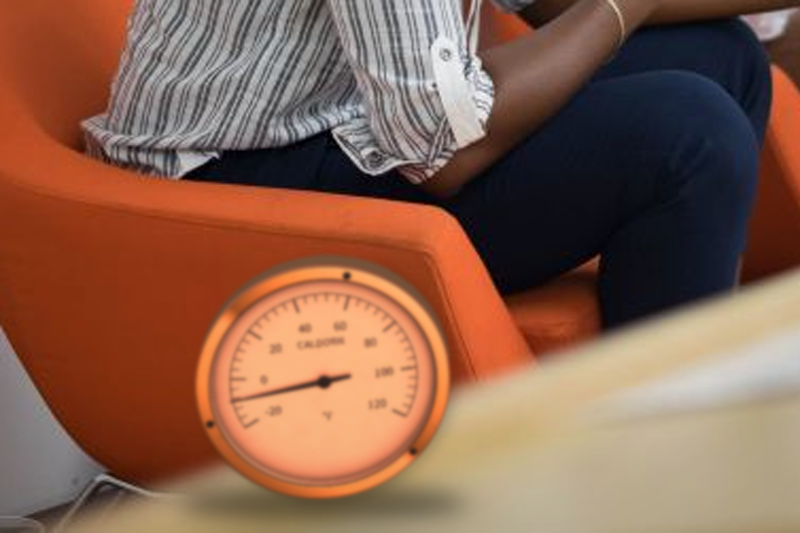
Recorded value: **-8** °F
